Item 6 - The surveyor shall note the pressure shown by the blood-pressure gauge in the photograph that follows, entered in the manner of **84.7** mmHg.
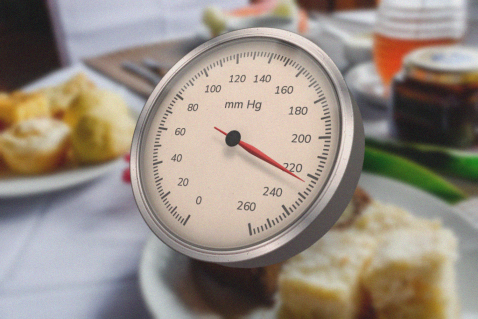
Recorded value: **224** mmHg
